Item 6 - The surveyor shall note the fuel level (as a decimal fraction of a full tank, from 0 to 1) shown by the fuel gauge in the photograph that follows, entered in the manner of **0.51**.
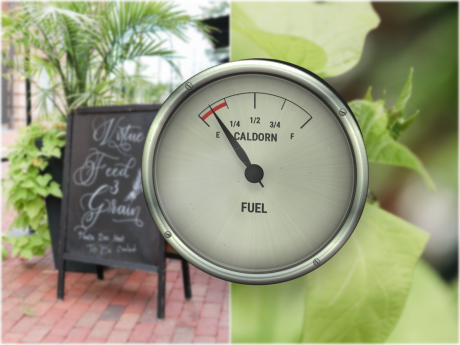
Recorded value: **0.125**
